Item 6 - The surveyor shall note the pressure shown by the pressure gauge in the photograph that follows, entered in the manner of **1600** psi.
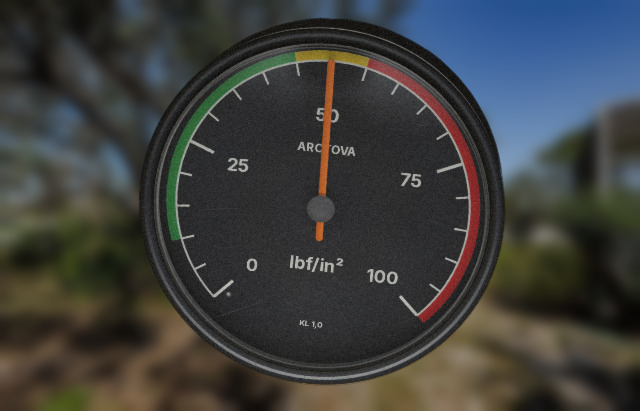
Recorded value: **50** psi
